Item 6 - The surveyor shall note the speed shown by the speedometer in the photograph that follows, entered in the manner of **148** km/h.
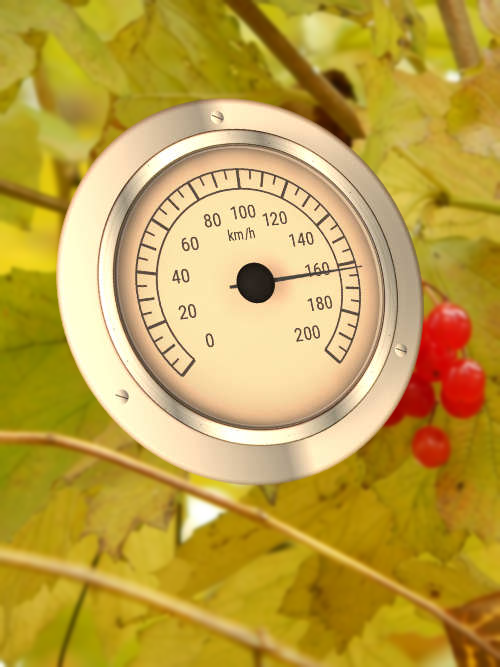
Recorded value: **162.5** km/h
